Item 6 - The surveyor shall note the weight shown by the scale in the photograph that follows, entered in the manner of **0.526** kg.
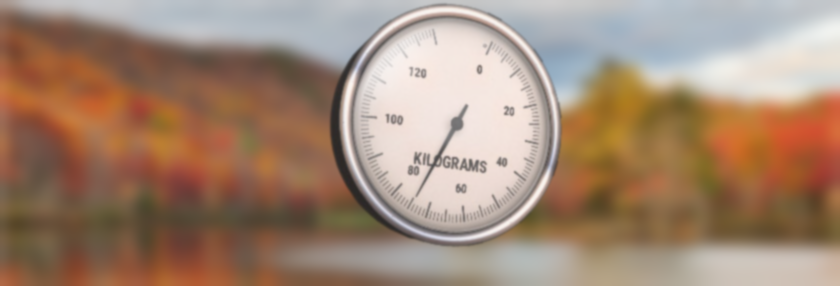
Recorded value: **75** kg
